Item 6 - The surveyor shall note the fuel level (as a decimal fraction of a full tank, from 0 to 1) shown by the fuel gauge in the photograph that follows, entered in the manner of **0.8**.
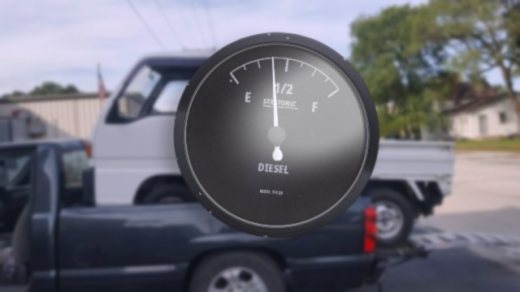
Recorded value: **0.375**
